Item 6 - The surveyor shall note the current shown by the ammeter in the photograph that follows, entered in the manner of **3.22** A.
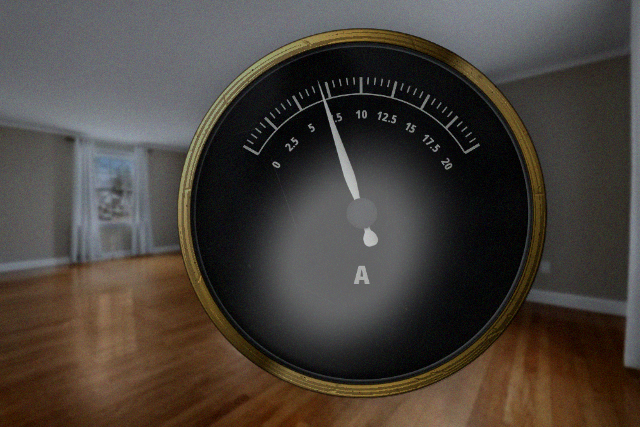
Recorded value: **7** A
